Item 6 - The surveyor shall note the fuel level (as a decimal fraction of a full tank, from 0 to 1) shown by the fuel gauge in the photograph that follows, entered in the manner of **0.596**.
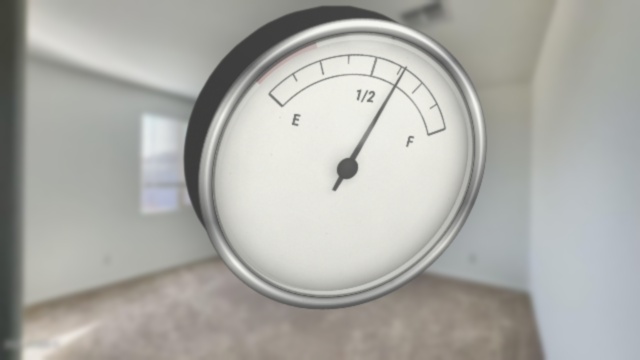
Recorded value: **0.625**
